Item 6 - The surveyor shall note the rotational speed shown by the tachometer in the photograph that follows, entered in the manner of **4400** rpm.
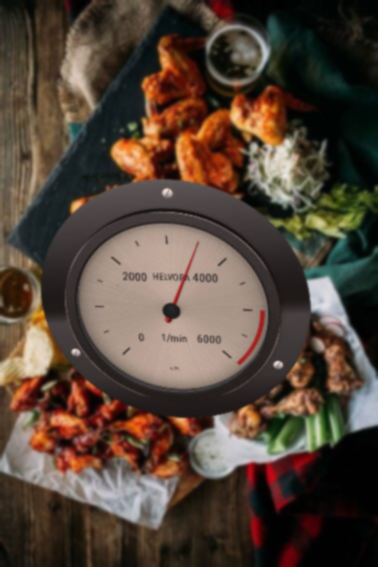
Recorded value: **3500** rpm
